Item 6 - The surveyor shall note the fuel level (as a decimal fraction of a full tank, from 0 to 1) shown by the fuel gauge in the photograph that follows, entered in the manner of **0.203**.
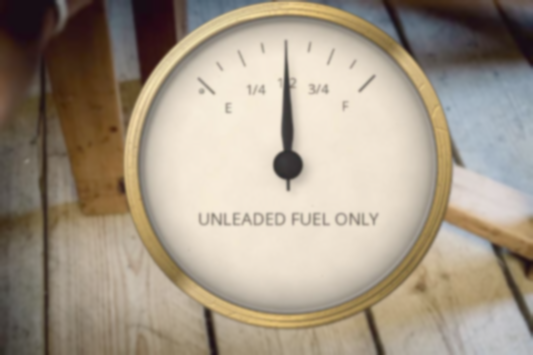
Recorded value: **0.5**
